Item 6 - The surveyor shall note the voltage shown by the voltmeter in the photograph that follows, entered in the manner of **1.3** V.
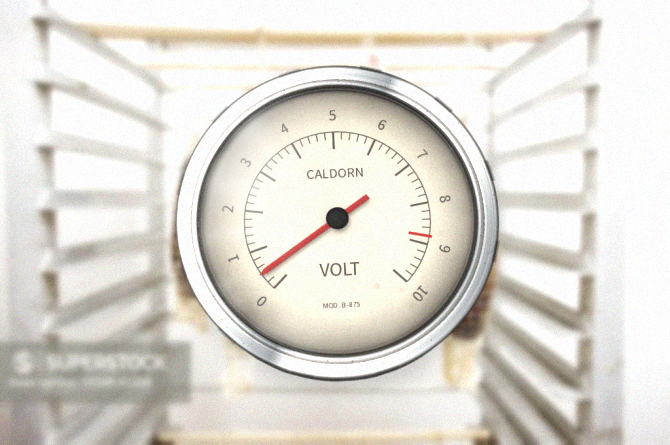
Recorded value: **0.4** V
